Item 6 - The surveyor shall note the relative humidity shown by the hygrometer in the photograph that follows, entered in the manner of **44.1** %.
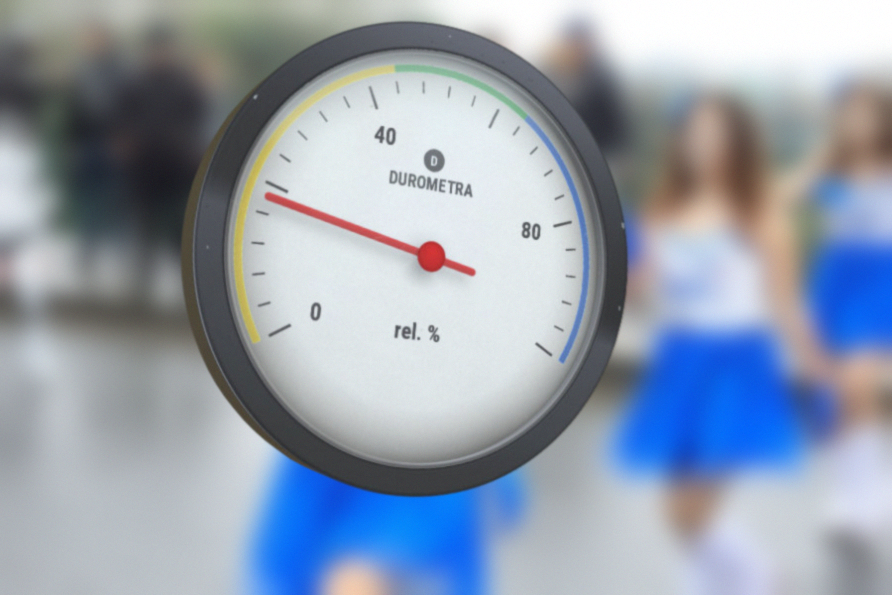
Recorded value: **18** %
